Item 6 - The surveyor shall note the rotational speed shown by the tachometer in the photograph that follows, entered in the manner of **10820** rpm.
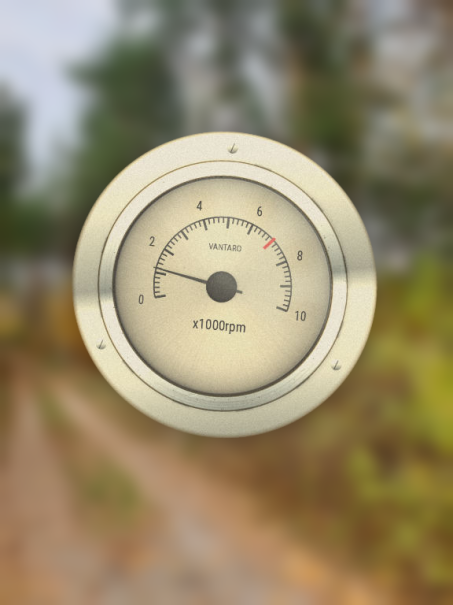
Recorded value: **1200** rpm
